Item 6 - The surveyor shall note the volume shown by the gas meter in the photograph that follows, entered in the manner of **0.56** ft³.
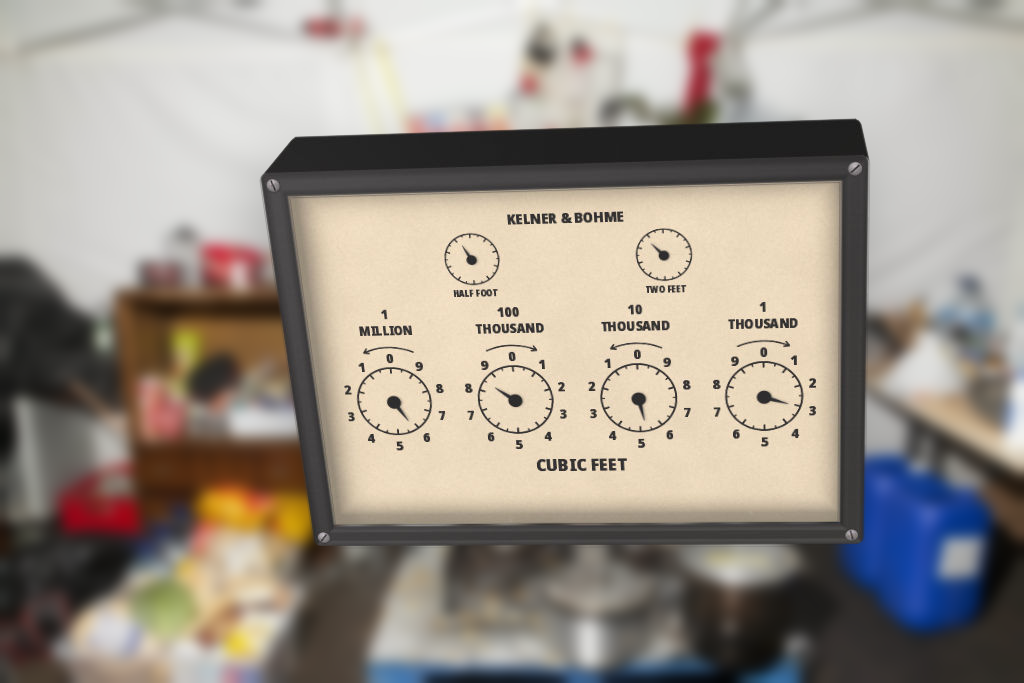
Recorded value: **585300** ft³
